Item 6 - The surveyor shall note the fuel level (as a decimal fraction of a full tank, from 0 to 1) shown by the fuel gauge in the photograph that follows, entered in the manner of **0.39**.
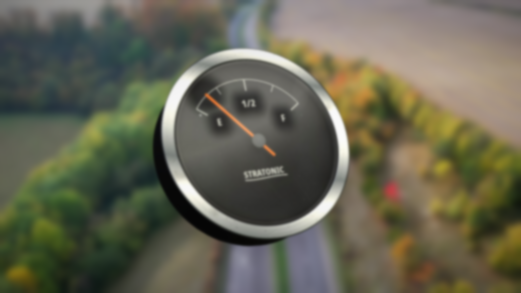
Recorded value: **0.125**
